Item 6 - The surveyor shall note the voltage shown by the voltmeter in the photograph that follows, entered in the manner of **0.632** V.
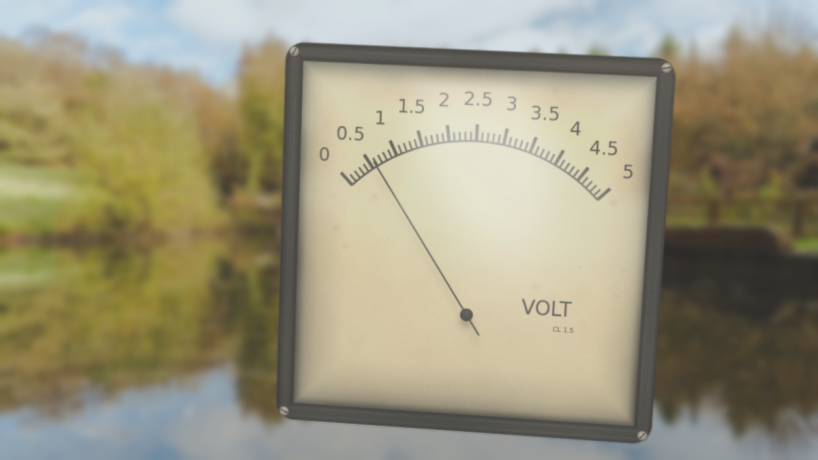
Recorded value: **0.6** V
